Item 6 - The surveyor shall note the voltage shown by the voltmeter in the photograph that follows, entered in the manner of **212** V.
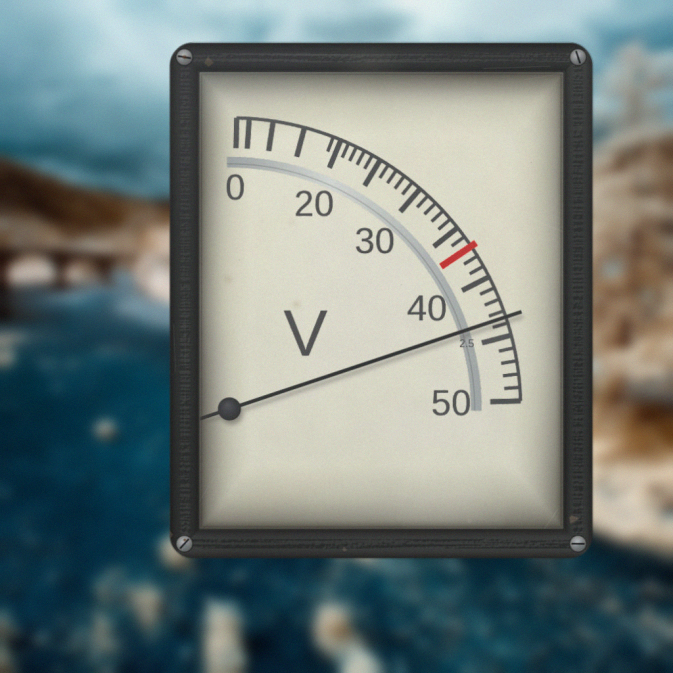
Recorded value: **43.5** V
